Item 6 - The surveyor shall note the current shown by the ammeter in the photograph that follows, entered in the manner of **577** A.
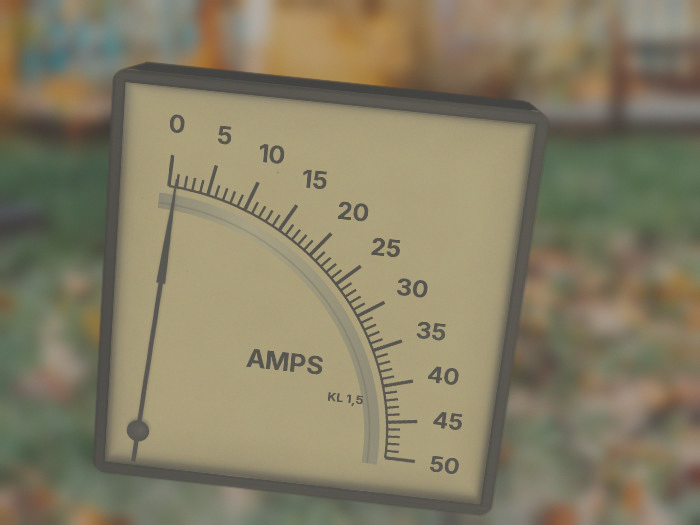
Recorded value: **1** A
